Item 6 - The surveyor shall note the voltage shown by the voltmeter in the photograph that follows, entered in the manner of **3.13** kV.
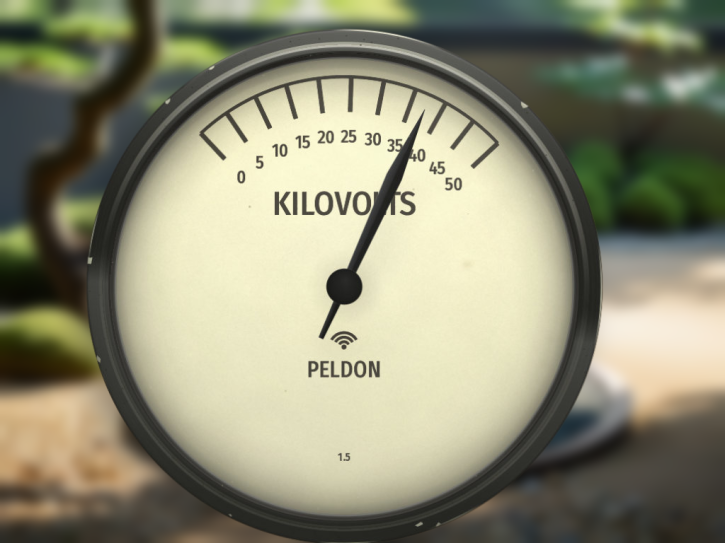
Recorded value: **37.5** kV
